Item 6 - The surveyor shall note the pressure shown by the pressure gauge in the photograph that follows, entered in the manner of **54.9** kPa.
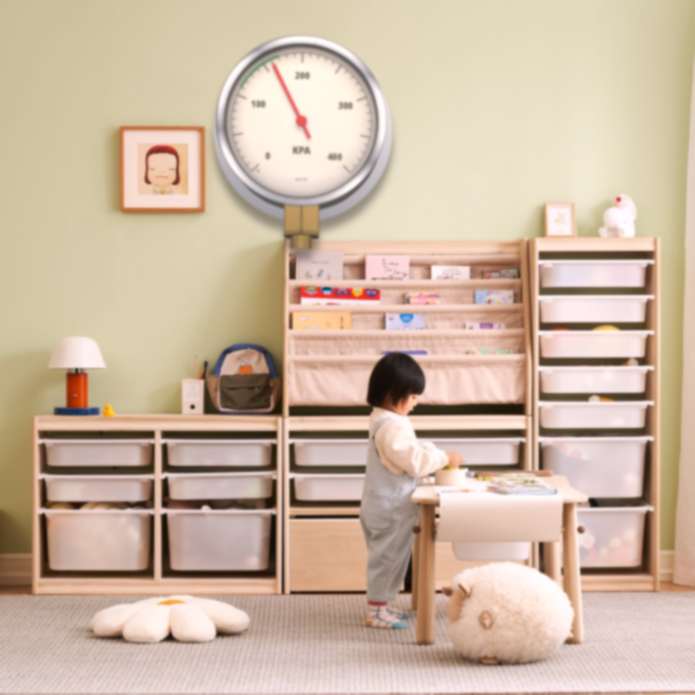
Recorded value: **160** kPa
